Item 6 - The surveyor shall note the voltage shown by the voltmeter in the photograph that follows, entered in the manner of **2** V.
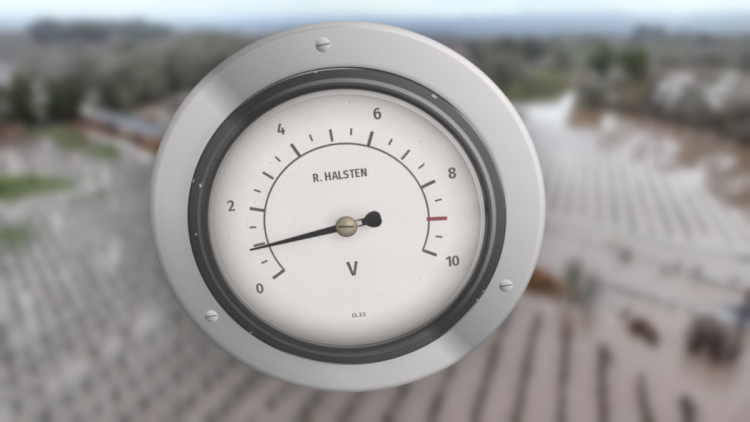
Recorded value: **1** V
